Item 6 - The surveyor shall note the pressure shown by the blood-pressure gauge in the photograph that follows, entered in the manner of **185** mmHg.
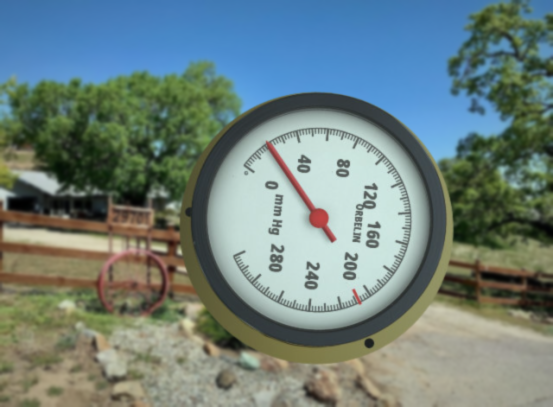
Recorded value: **20** mmHg
